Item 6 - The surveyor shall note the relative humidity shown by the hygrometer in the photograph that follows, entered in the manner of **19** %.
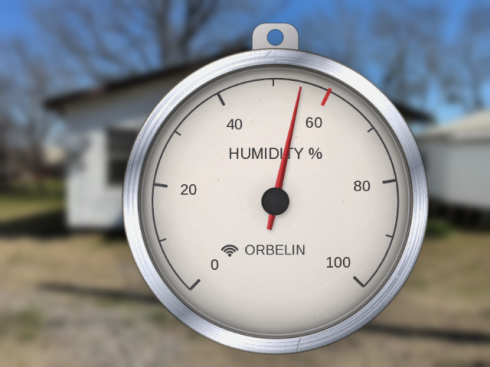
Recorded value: **55** %
